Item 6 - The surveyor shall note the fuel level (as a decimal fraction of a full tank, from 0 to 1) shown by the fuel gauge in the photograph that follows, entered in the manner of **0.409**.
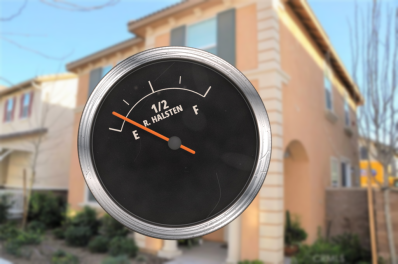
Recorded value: **0.125**
